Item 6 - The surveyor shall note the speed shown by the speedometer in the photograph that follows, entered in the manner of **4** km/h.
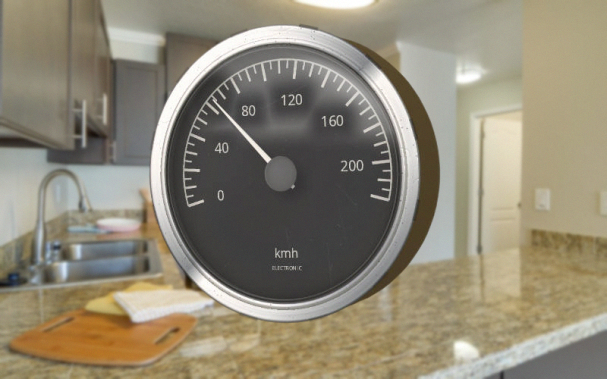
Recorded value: **65** km/h
